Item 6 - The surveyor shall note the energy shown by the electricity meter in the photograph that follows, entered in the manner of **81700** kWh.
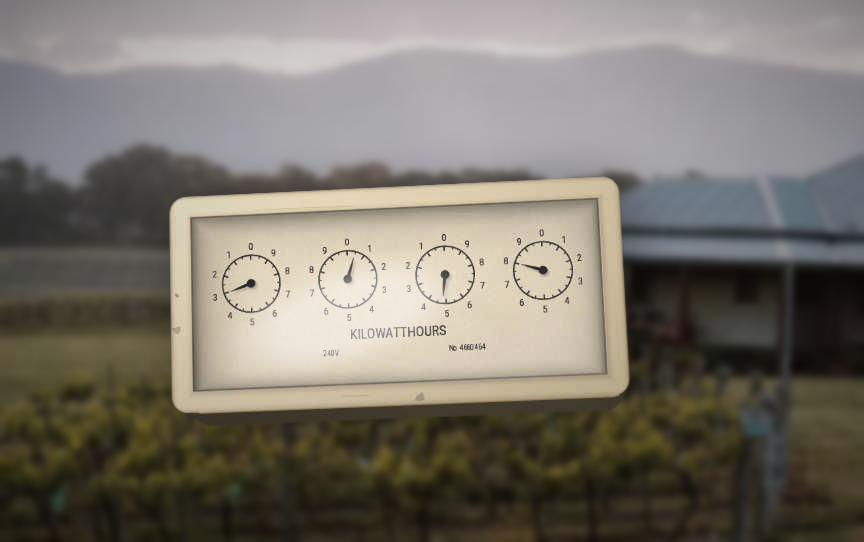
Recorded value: **3048** kWh
